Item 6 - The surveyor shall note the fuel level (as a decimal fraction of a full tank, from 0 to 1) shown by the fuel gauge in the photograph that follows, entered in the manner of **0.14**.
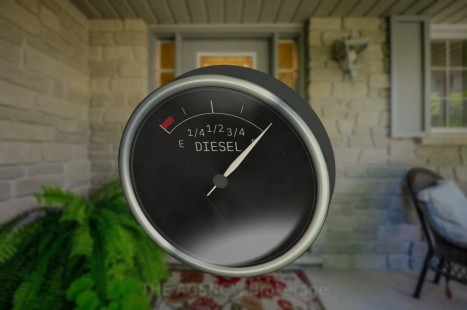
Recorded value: **1**
